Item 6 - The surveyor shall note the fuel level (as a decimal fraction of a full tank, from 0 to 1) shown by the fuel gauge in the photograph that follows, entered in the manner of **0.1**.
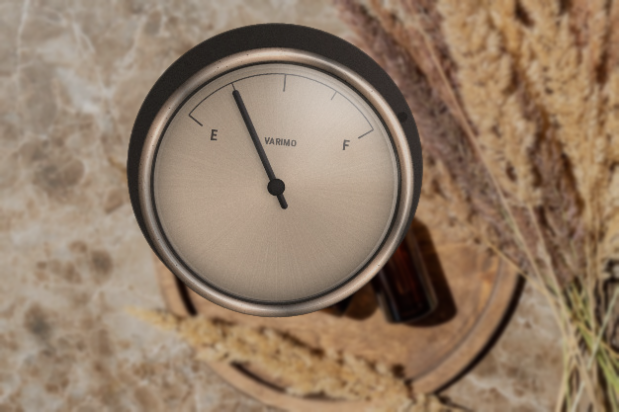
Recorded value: **0.25**
